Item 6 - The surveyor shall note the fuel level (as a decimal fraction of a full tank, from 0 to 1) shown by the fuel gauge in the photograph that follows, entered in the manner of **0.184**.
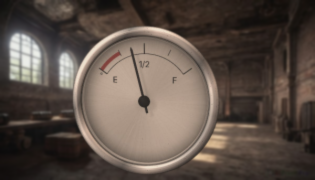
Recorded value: **0.375**
